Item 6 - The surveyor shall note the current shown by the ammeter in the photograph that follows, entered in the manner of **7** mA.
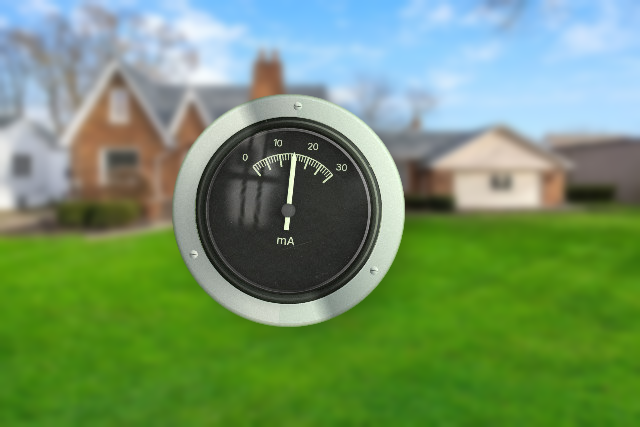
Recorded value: **15** mA
